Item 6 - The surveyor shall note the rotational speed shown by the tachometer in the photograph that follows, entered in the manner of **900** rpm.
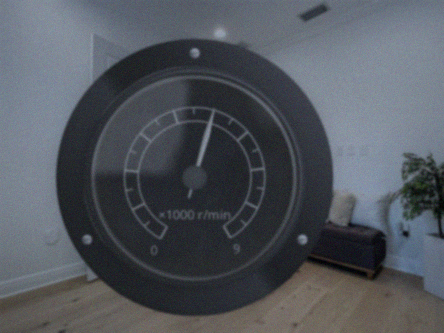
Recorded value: **5000** rpm
